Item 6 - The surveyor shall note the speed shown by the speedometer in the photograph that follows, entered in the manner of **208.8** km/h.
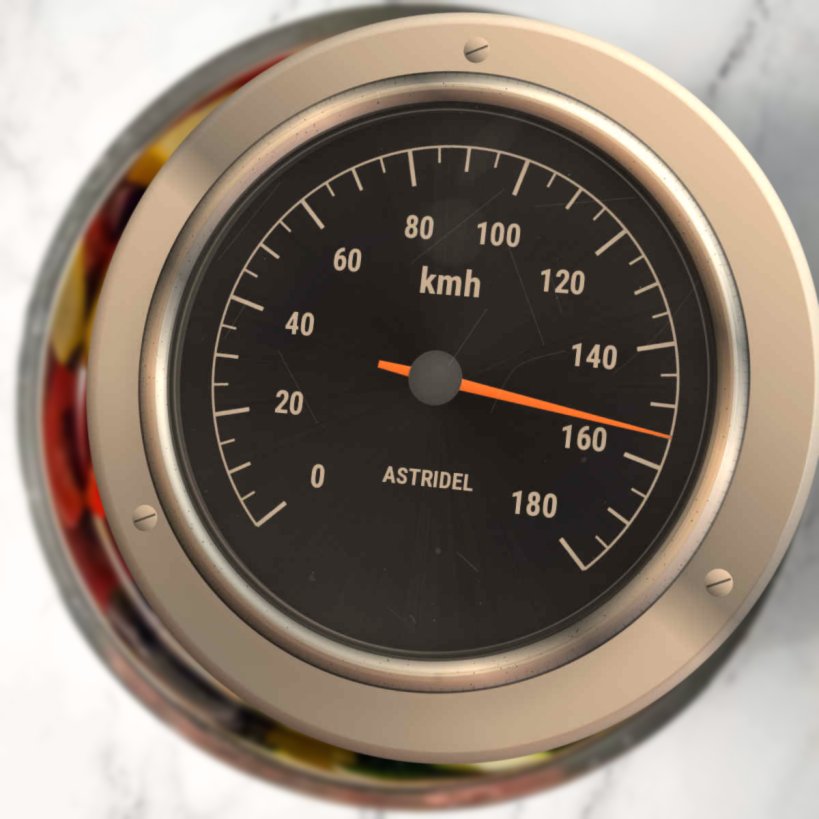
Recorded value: **155** km/h
